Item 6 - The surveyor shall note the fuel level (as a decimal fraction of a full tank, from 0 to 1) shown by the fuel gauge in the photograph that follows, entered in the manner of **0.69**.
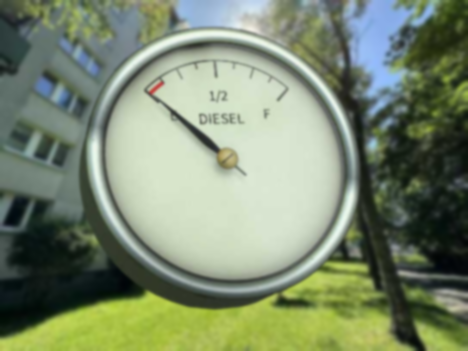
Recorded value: **0**
